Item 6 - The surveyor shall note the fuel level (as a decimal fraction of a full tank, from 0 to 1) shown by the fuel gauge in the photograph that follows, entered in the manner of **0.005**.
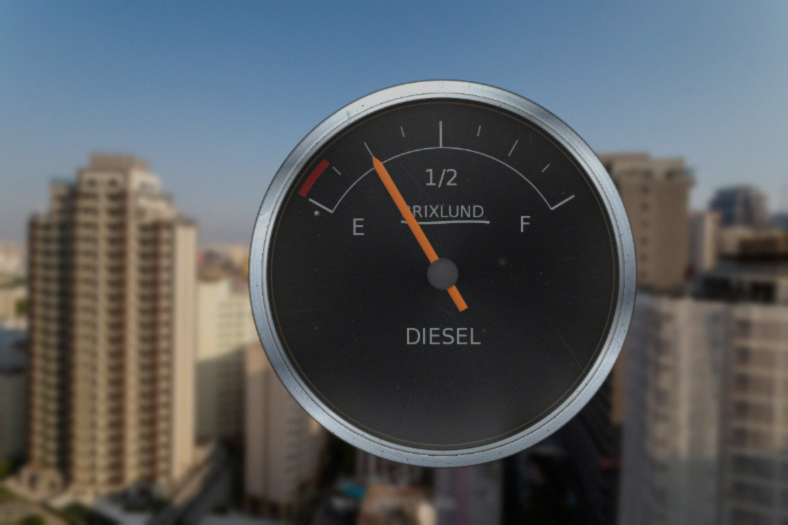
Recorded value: **0.25**
